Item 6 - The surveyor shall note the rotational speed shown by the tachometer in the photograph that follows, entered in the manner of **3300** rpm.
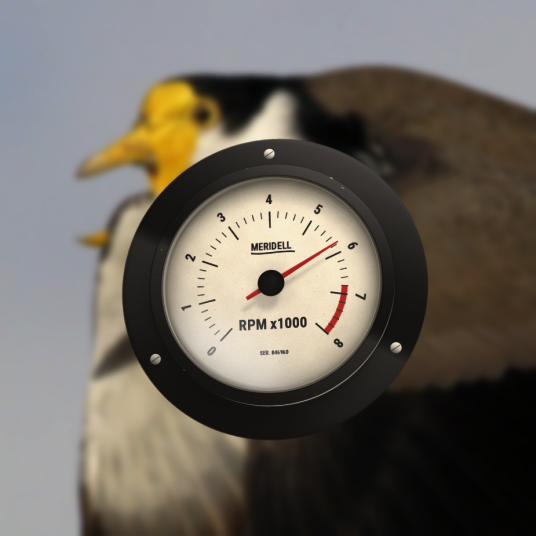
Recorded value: **5800** rpm
